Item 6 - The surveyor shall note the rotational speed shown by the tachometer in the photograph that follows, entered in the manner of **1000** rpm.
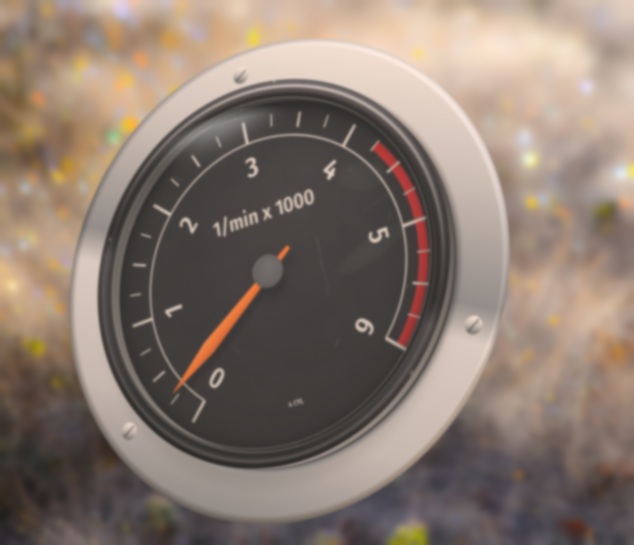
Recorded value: **250** rpm
